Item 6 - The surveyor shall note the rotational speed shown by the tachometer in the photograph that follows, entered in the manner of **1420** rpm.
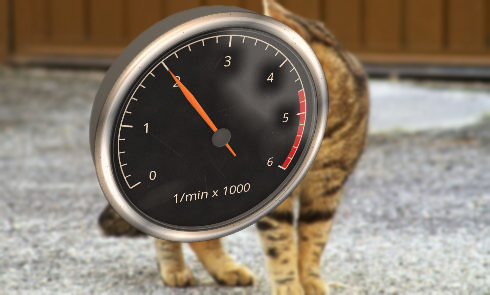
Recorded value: **2000** rpm
